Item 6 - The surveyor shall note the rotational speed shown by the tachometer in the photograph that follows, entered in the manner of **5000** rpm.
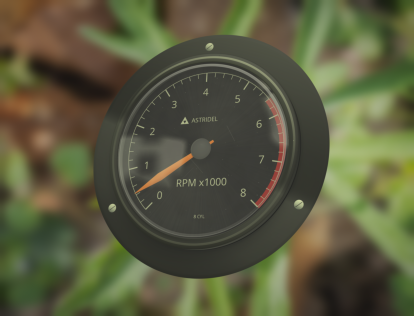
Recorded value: **400** rpm
